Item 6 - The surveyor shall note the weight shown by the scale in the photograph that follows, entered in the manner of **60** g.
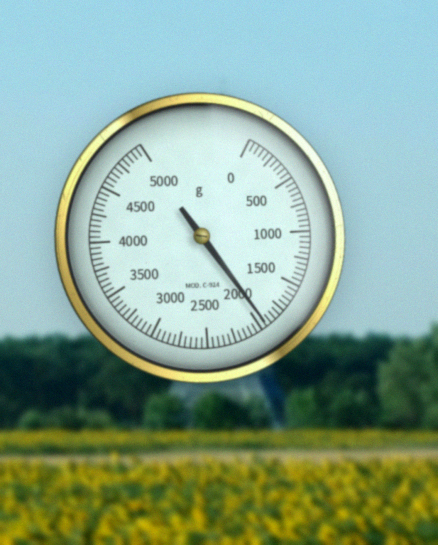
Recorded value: **1950** g
